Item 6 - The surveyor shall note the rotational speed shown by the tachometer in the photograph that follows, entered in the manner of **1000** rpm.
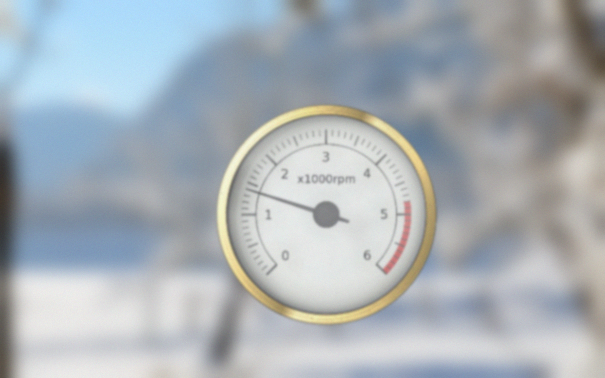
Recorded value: **1400** rpm
